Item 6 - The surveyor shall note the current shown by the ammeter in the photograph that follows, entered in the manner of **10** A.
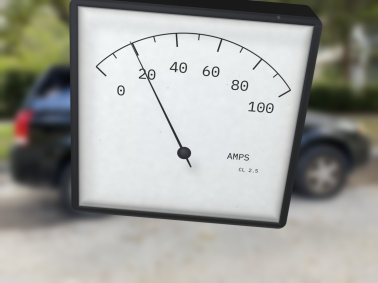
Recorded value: **20** A
